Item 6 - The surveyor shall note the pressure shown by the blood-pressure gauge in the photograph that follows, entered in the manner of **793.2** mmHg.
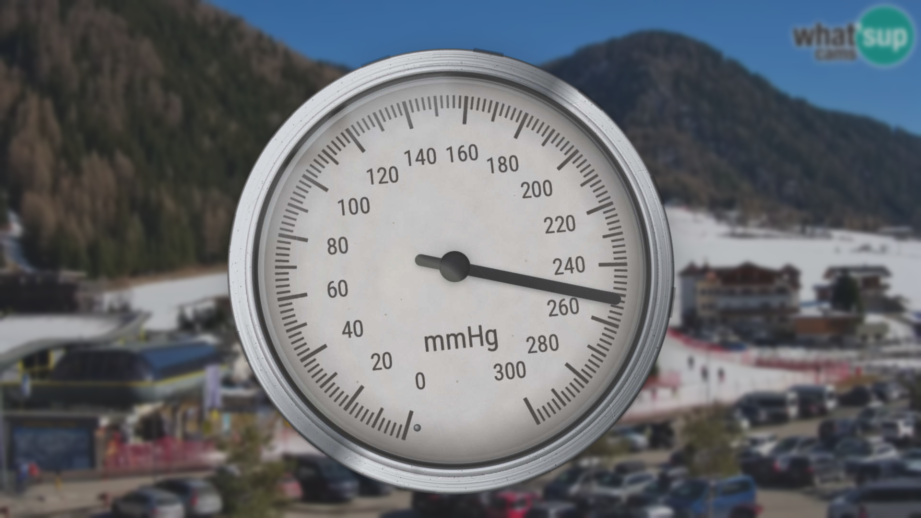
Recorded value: **252** mmHg
